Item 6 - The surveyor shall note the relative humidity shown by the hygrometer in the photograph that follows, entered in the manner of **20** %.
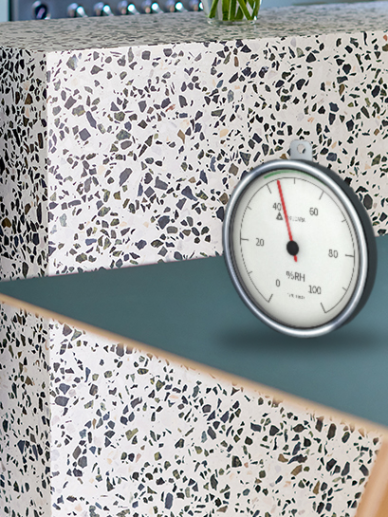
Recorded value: **45** %
